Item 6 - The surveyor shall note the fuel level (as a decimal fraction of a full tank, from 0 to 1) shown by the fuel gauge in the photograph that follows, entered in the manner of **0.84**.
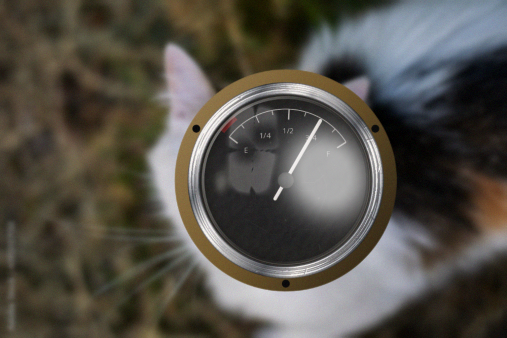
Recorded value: **0.75**
